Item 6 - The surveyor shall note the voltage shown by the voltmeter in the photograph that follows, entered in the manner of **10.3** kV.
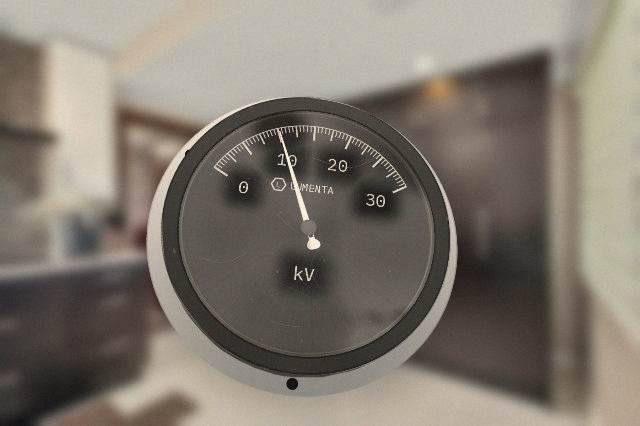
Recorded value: **10** kV
